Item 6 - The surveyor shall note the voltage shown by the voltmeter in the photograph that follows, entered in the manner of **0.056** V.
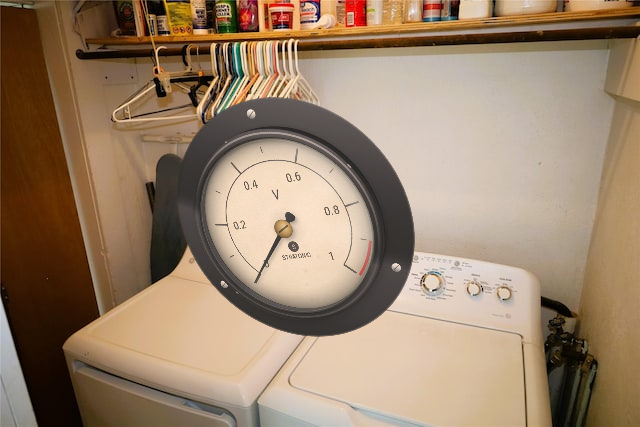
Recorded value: **0** V
